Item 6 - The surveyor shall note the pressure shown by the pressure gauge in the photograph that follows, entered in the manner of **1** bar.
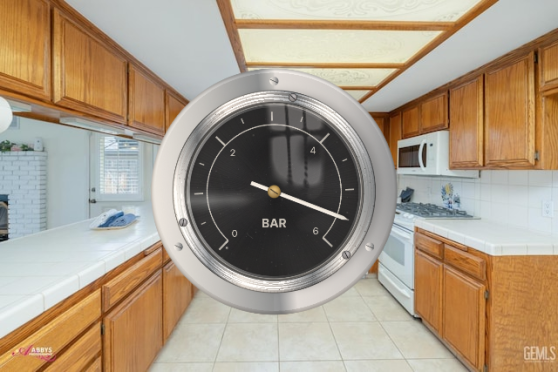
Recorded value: **5.5** bar
